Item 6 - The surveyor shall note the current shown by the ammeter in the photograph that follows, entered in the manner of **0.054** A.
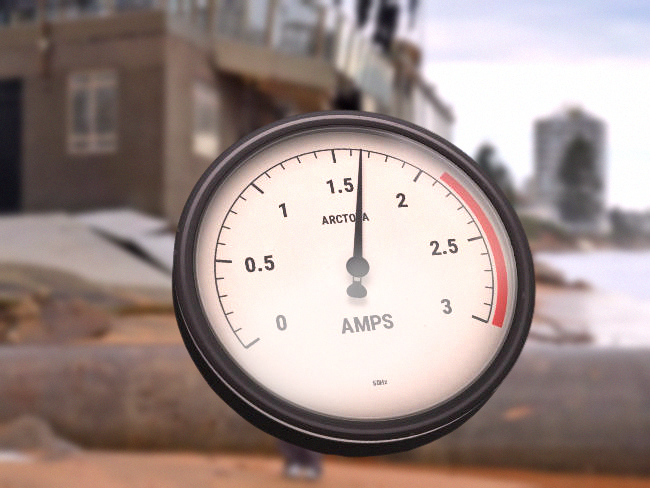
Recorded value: **1.65** A
